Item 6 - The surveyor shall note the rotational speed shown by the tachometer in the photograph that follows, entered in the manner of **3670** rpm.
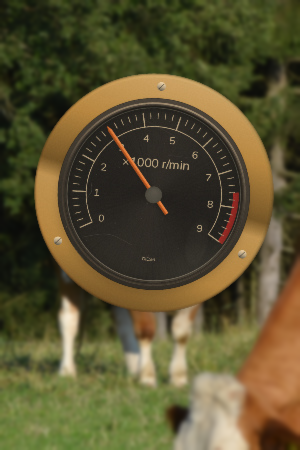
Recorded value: **3000** rpm
